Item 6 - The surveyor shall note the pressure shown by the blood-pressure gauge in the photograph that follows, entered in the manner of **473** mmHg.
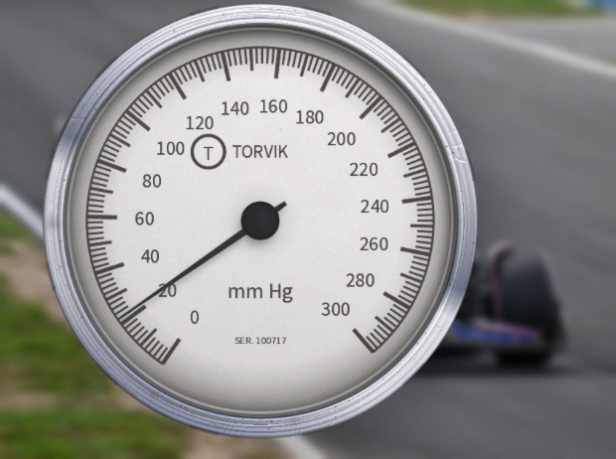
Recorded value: **22** mmHg
